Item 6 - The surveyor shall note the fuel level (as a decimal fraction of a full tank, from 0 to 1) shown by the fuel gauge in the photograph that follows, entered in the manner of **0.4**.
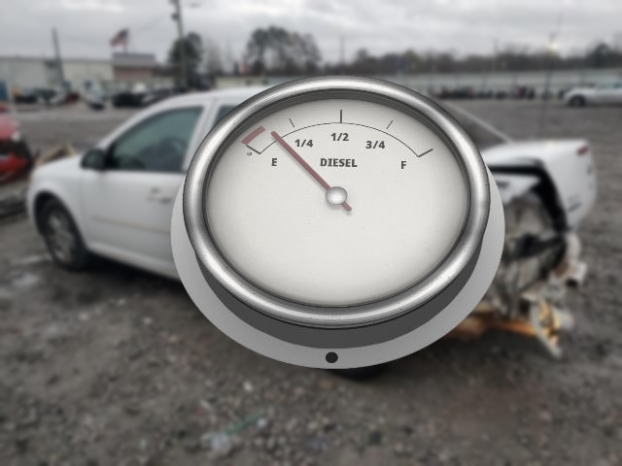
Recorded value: **0.125**
